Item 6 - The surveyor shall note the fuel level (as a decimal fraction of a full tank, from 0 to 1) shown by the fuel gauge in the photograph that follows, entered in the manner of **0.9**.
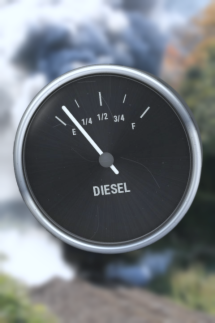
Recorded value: **0.125**
